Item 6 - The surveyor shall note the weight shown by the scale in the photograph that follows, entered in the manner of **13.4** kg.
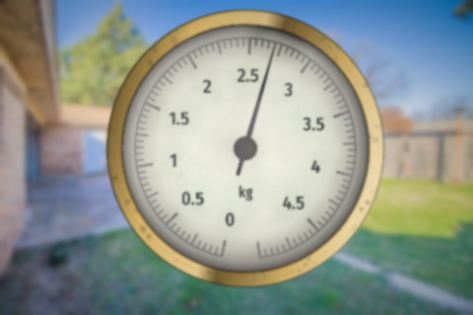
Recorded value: **2.7** kg
